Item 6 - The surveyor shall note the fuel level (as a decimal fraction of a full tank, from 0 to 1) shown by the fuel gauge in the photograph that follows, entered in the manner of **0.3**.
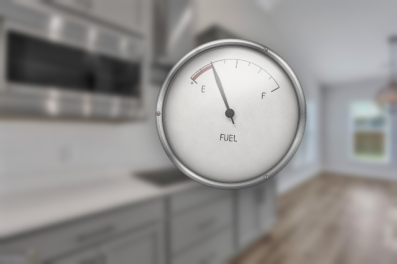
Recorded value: **0.25**
